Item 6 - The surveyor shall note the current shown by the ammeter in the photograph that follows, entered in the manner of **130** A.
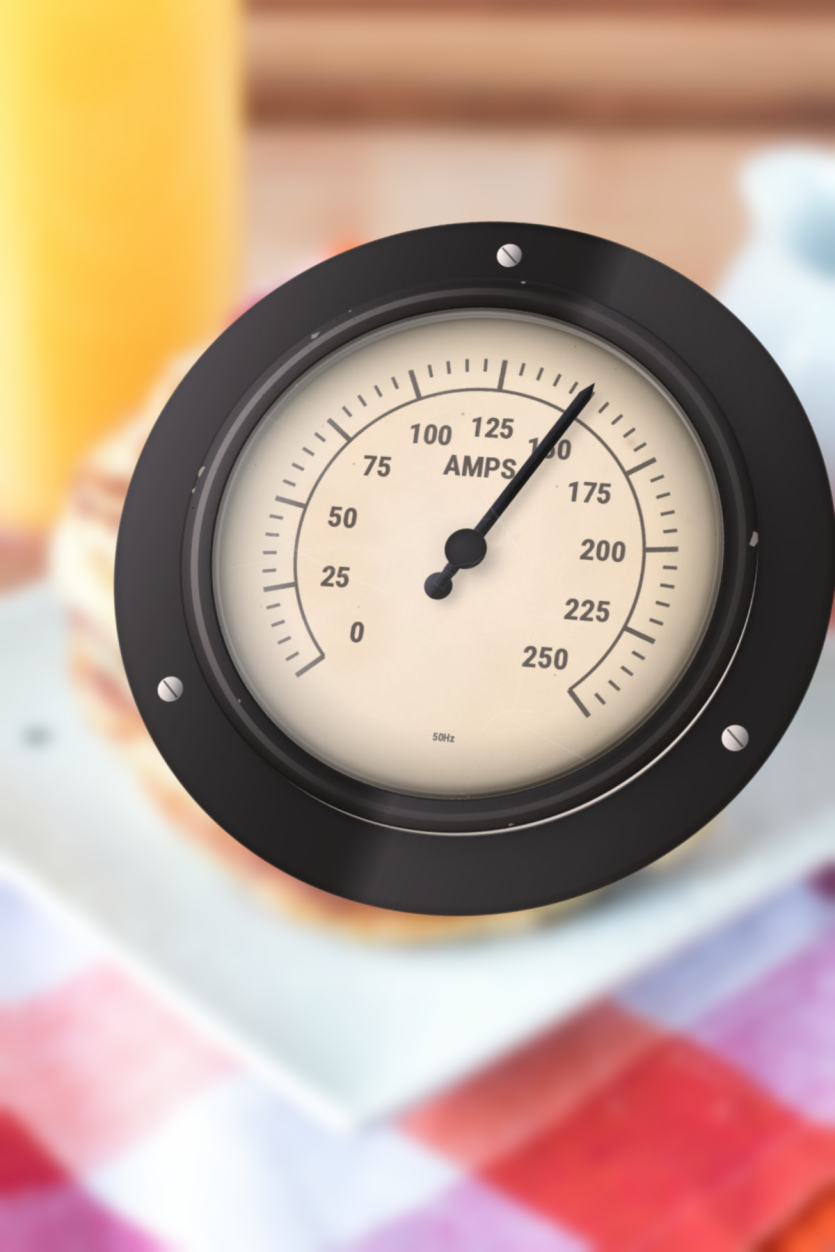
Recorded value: **150** A
